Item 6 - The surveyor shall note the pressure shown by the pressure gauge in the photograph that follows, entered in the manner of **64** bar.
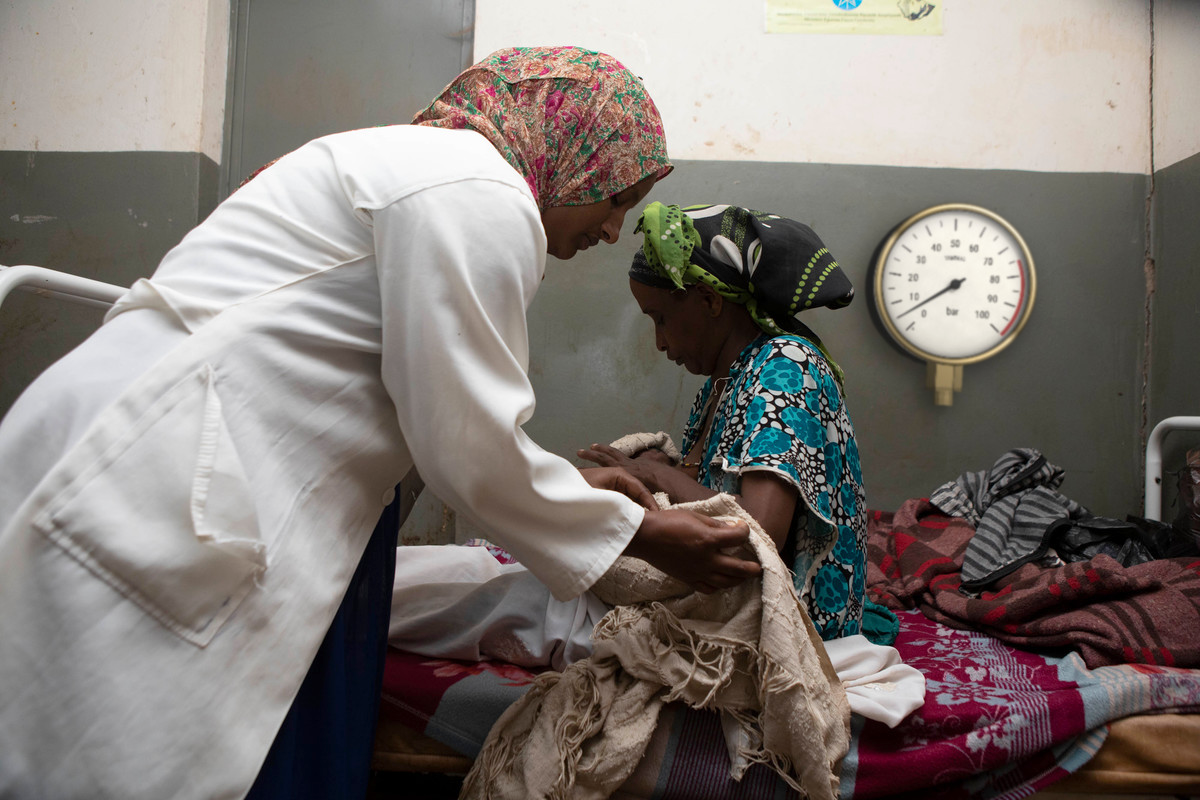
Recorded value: **5** bar
